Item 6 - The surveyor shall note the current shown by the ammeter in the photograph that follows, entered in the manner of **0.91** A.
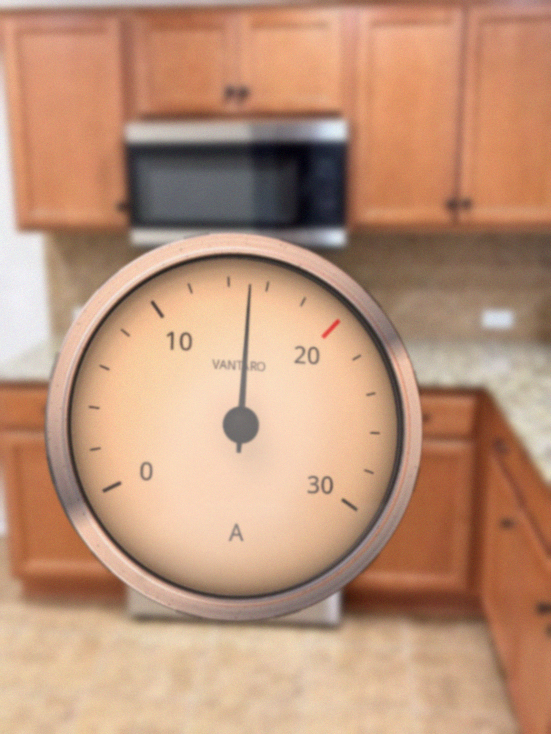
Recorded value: **15** A
